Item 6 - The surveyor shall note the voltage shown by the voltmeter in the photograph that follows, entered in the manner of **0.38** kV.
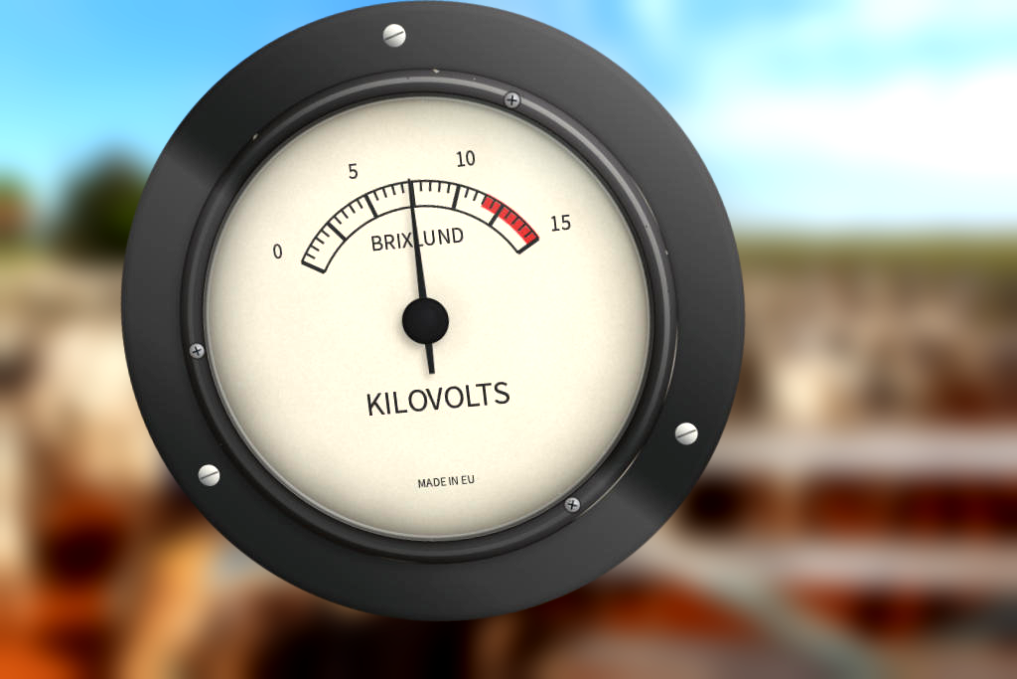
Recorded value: **7.5** kV
